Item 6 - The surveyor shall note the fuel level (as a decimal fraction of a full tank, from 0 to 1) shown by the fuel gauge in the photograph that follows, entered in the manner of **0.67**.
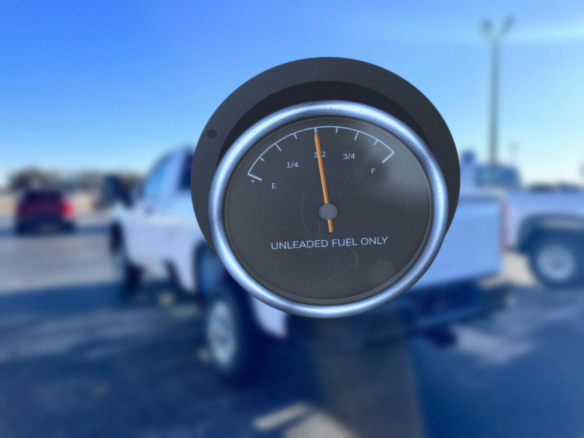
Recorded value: **0.5**
